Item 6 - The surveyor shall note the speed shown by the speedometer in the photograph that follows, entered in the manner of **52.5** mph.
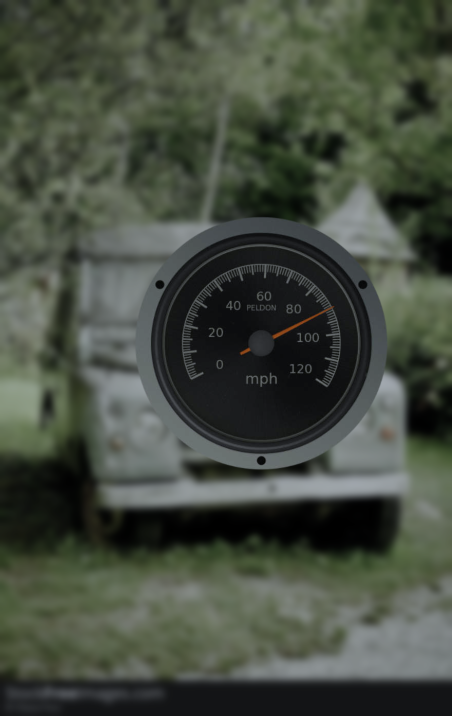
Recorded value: **90** mph
